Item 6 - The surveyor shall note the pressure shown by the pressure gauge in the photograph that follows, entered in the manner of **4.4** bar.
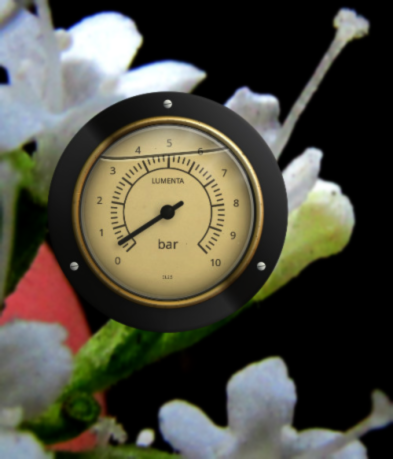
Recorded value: **0.4** bar
